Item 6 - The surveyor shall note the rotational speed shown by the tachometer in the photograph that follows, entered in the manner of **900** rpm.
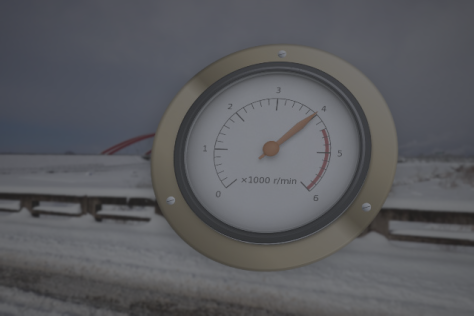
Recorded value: **4000** rpm
